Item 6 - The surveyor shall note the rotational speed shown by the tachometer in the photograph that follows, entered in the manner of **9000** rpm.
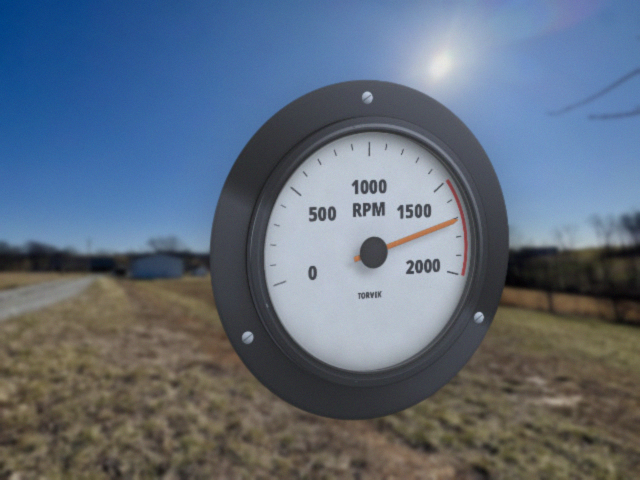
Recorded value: **1700** rpm
